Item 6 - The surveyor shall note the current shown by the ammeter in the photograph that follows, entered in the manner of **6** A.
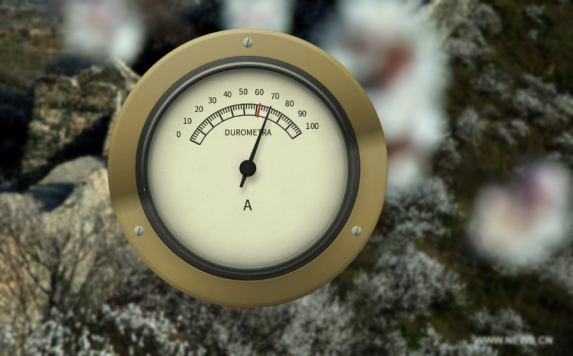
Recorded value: **70** A
